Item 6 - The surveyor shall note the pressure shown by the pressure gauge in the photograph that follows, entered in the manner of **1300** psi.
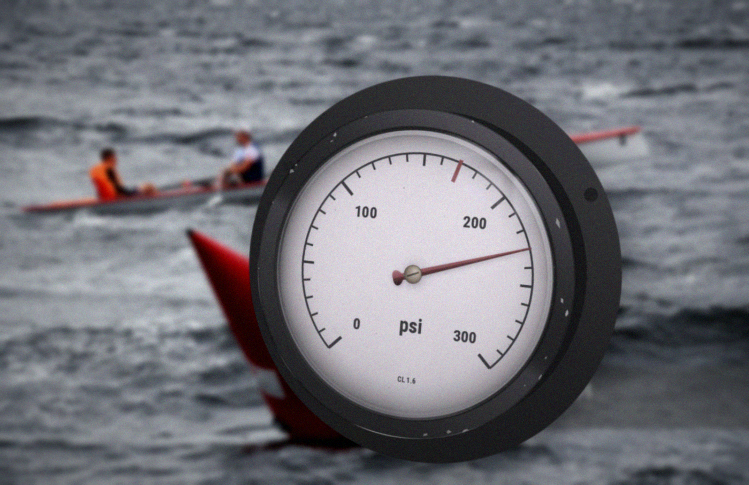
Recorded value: **230** psi
